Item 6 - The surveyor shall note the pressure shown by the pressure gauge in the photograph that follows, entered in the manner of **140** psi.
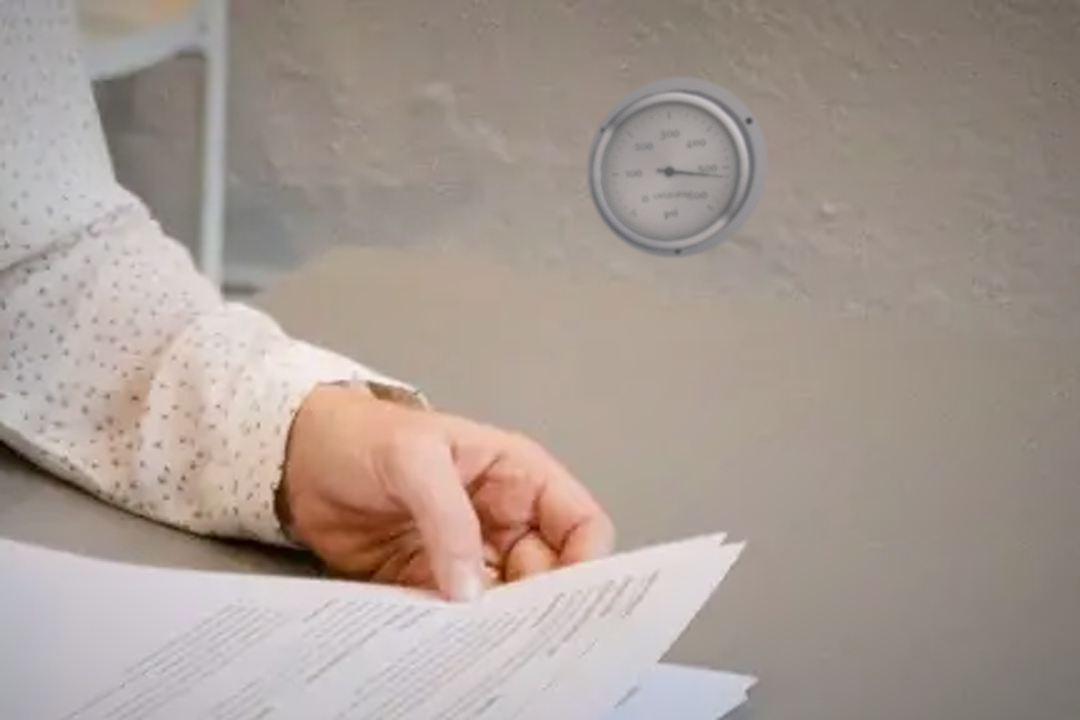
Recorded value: **520** psi
